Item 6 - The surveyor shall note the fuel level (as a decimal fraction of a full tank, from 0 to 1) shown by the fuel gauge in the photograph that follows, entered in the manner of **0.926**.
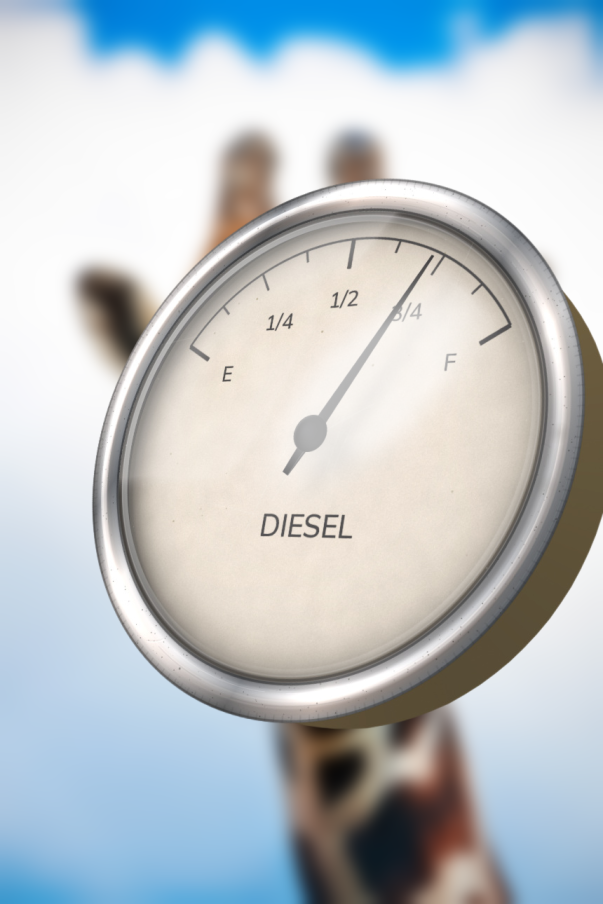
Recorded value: **0.75**
